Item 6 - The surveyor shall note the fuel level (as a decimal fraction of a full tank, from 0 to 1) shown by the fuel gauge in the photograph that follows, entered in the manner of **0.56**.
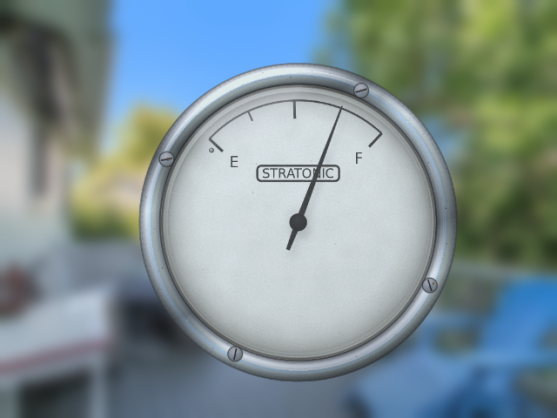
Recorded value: **0.75**
